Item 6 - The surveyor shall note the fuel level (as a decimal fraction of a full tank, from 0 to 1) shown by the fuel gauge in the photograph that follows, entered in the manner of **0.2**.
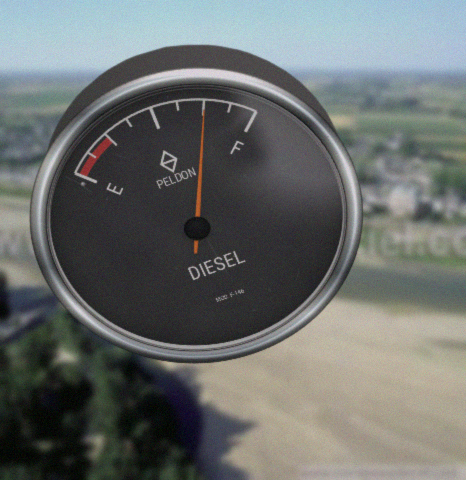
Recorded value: **0.75**
